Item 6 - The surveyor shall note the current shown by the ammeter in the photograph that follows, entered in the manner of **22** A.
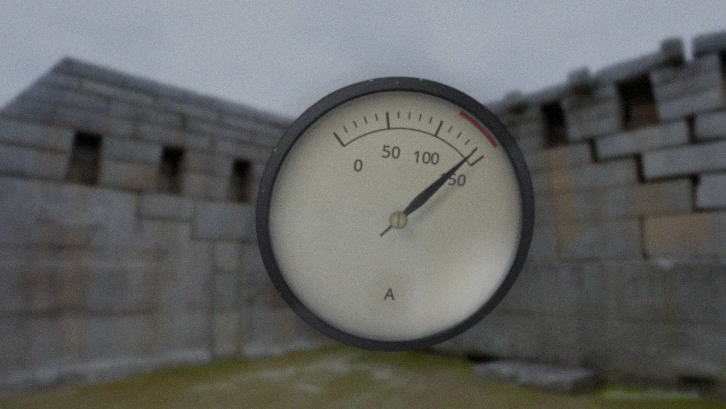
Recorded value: **140** A
